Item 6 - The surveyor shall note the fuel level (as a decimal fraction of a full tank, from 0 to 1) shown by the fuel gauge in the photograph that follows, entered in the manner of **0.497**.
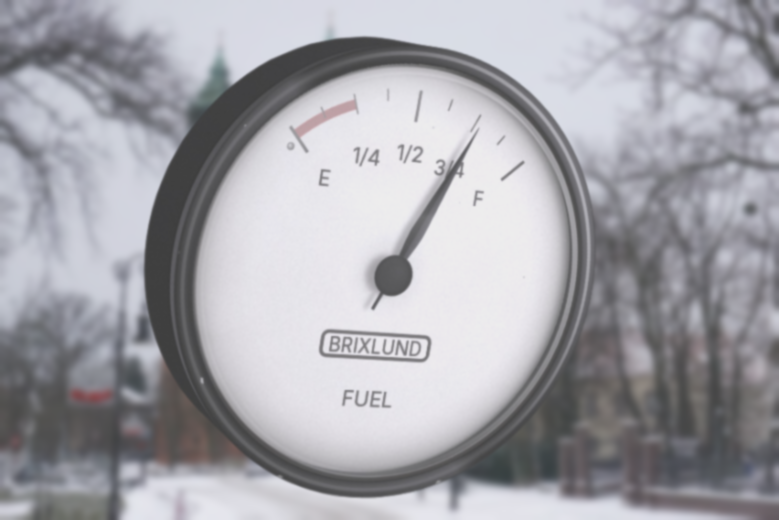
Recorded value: **0.75**
